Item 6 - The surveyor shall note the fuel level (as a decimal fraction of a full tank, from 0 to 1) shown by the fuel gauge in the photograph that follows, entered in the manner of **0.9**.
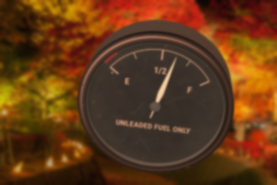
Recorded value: **0.625**
